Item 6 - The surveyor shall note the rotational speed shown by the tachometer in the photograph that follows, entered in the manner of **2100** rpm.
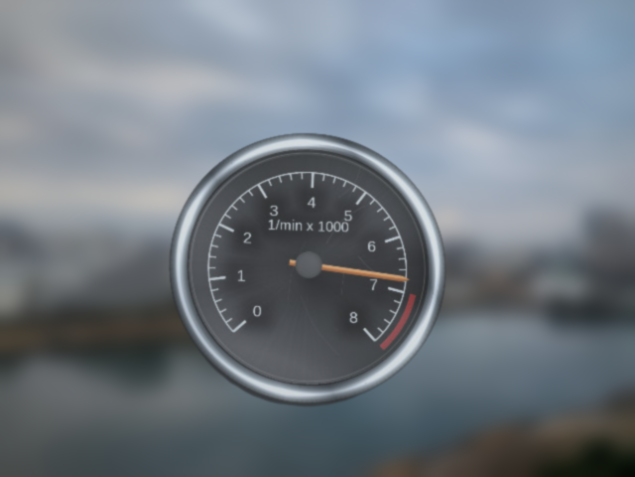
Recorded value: **6800** rpm
